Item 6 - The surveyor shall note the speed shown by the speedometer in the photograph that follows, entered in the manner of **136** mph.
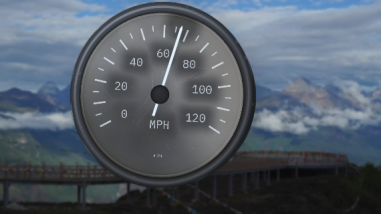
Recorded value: **67.5** mph
